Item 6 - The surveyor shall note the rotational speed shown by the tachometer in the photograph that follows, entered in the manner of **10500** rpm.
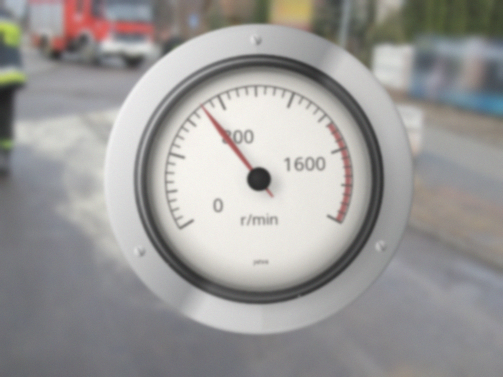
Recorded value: **700** rpm
